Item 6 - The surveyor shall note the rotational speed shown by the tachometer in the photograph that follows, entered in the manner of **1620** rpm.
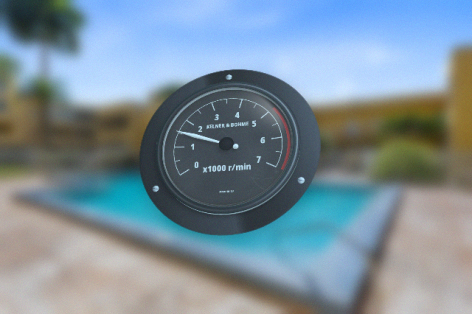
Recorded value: **1500** rpm
